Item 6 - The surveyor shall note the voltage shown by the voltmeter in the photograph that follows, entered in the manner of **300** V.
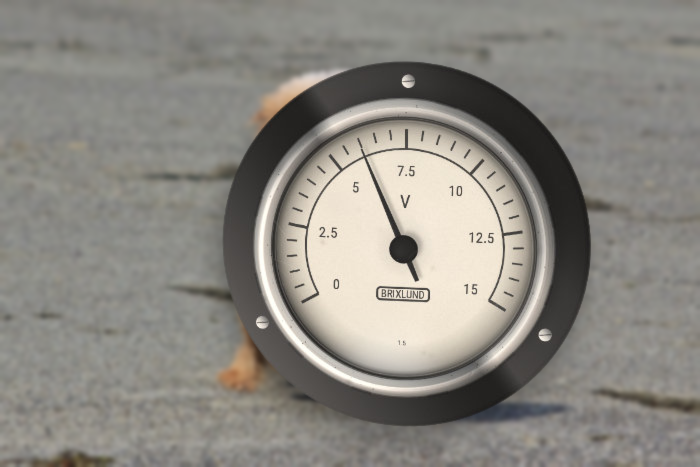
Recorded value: **6** V
